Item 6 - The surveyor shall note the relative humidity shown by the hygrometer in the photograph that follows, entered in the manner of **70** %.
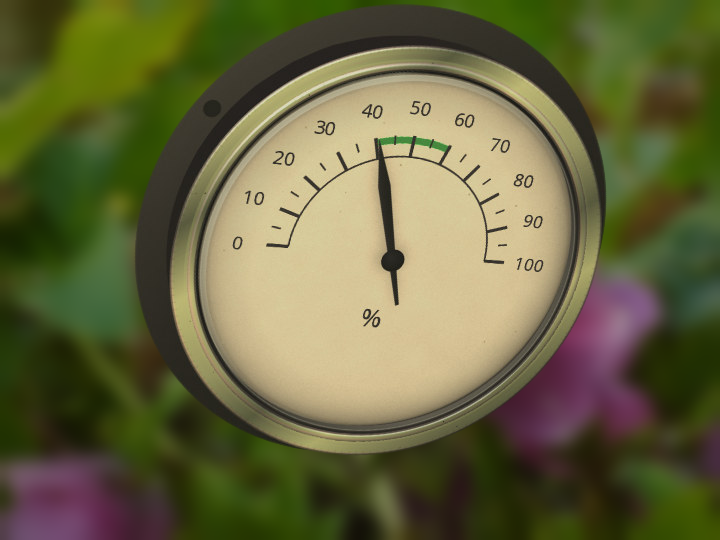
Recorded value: **40** %
